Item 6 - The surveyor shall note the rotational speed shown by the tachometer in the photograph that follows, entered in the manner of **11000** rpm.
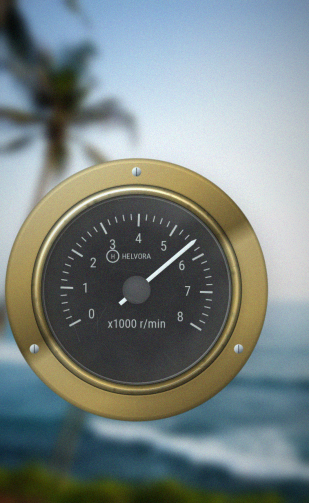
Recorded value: **5600** rpm
